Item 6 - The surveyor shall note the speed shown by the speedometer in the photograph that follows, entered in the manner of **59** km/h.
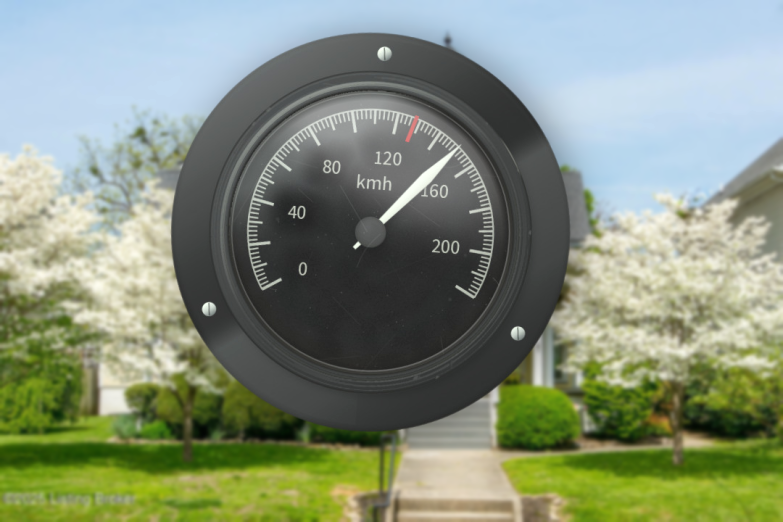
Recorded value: **150** km/h
